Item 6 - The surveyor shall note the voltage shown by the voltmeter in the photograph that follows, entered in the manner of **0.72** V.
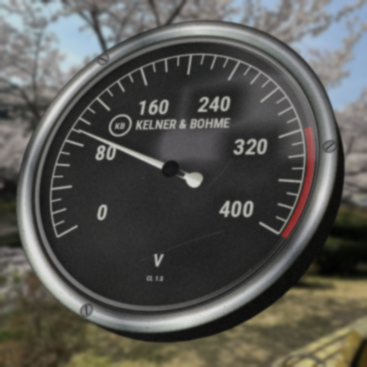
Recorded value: **90** V
